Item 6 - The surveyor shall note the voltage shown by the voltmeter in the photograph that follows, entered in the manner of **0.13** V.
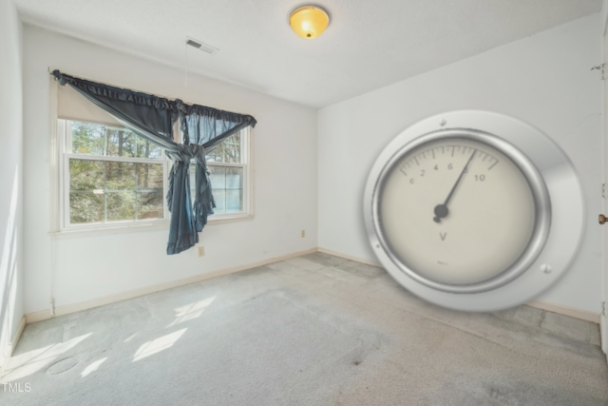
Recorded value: **8** V
